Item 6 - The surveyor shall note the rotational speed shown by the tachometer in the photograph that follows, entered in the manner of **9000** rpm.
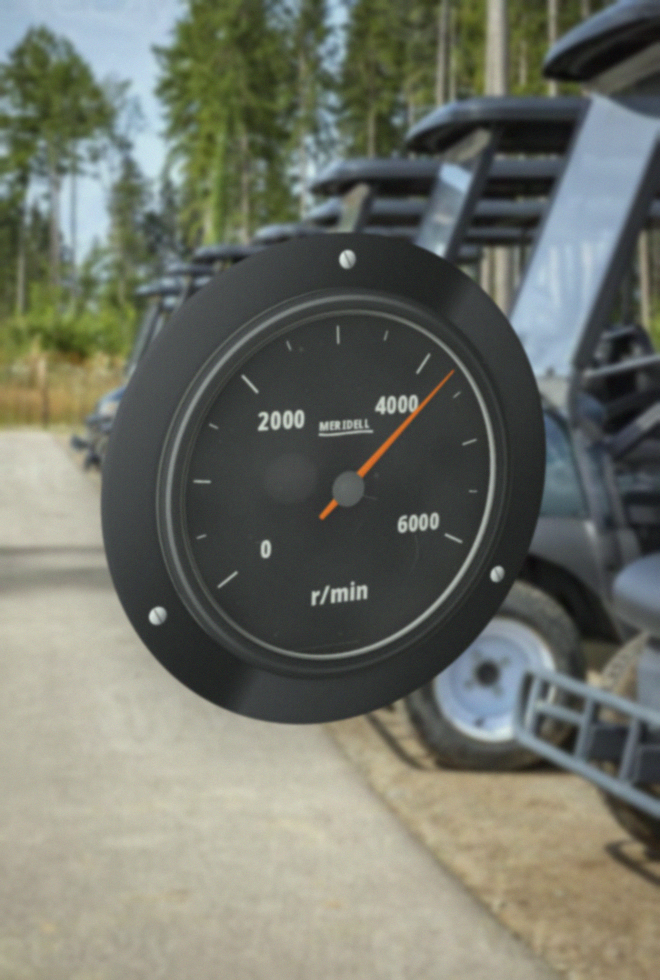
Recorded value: **4250** rpm
